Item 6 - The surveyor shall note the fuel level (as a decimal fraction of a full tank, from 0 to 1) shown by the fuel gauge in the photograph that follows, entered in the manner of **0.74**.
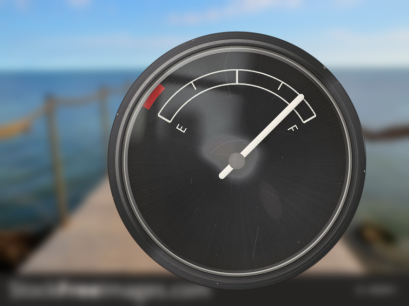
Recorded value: **0.875**
